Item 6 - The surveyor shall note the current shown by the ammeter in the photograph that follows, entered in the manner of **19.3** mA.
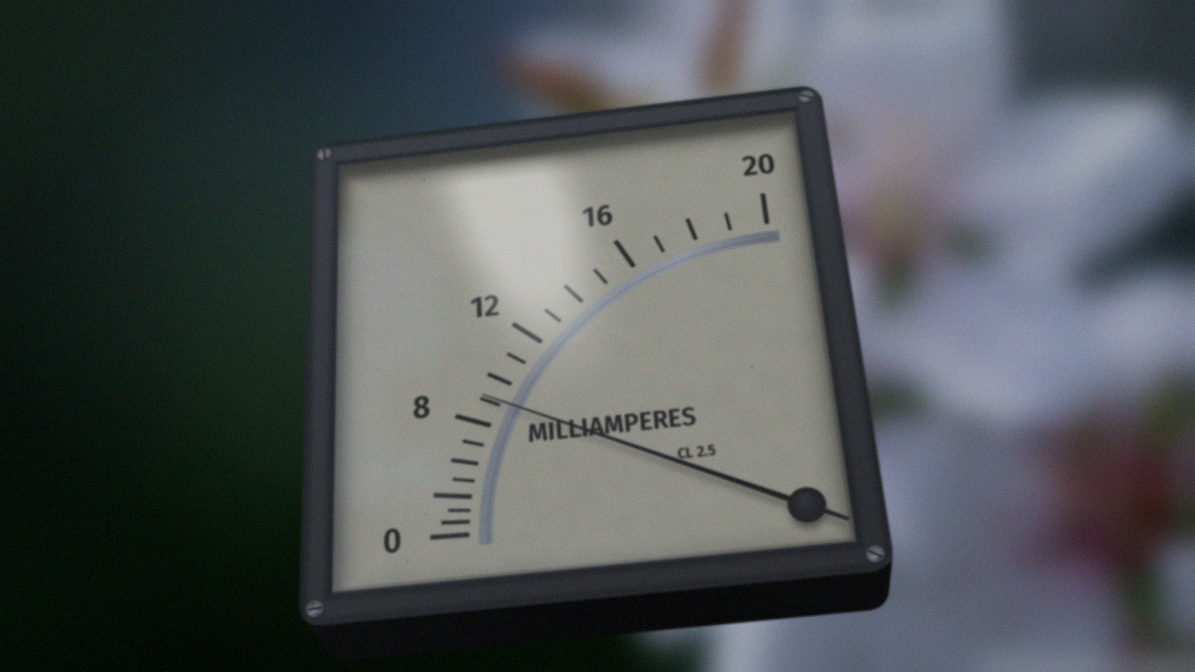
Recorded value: **9** mA
